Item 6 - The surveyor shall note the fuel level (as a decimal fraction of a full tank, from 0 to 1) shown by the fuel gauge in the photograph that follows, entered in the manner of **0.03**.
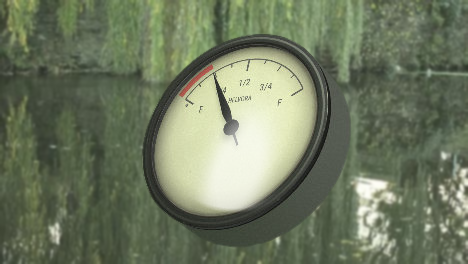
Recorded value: **0.25**
